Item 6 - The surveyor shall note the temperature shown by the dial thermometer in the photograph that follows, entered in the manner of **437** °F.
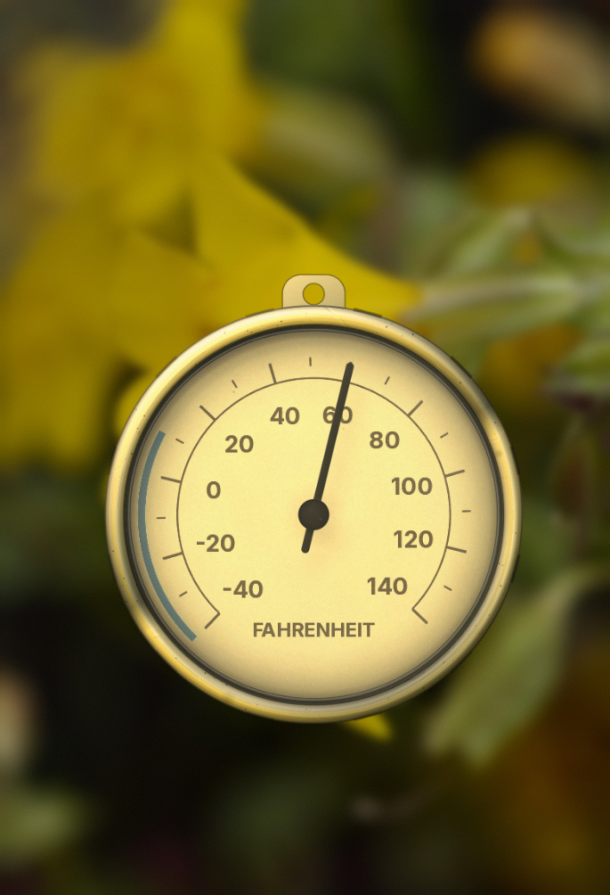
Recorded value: **60** °F
